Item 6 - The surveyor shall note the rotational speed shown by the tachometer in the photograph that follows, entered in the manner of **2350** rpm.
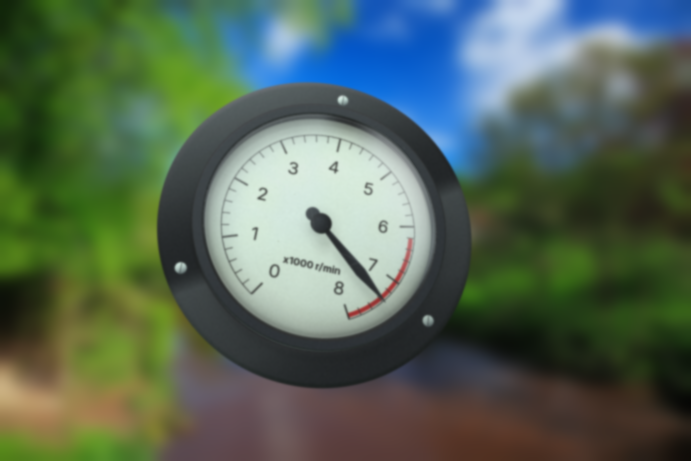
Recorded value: **7400** rpm
